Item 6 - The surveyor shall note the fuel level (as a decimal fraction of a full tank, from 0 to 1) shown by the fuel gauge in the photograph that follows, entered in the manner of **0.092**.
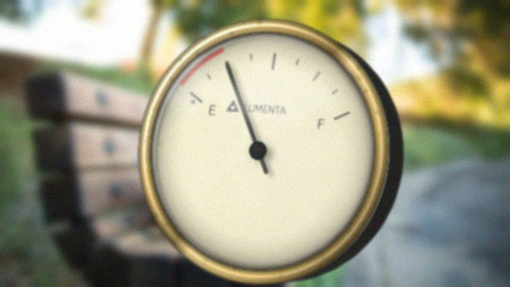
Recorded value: **0.25**
